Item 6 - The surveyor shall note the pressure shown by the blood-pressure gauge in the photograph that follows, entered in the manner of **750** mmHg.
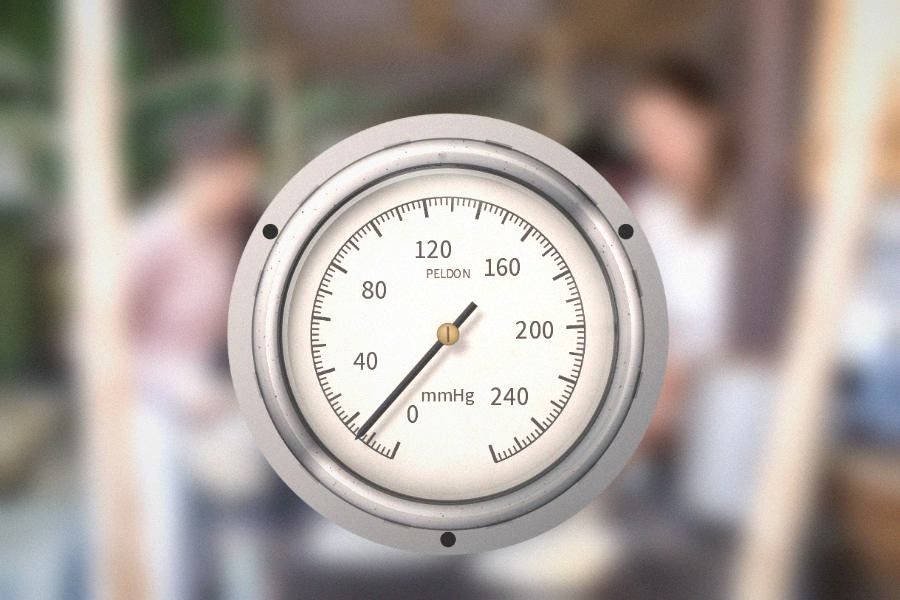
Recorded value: **14** mmHg
